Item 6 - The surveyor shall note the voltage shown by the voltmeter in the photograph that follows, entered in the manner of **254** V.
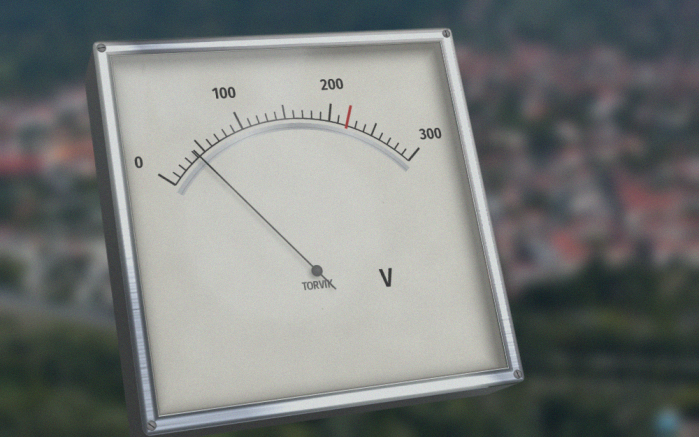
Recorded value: **40** V
